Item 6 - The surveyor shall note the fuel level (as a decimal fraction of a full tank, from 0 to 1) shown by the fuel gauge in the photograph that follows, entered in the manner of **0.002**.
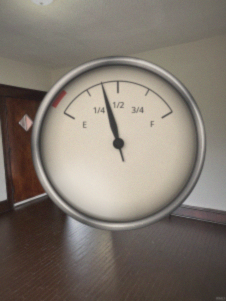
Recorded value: **0.375**
